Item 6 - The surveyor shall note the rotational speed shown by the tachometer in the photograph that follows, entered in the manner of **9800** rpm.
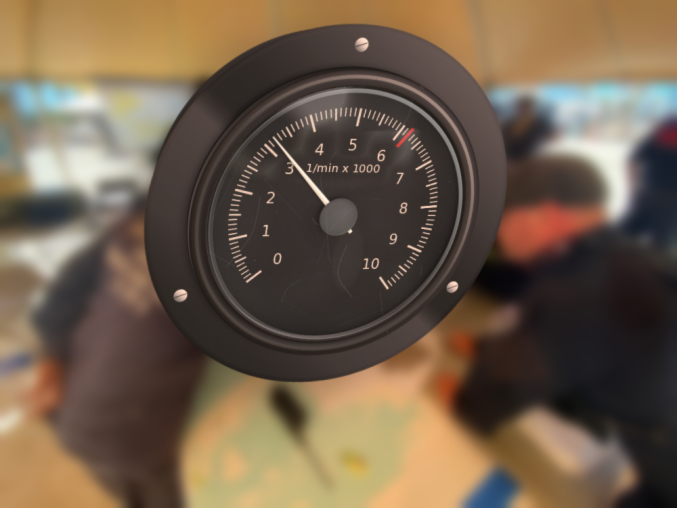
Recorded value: **3200** rpm
